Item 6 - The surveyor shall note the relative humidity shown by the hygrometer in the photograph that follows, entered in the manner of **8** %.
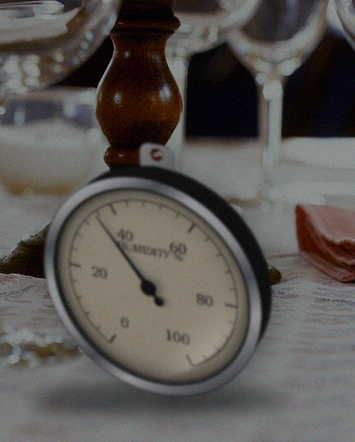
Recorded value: **36** %
